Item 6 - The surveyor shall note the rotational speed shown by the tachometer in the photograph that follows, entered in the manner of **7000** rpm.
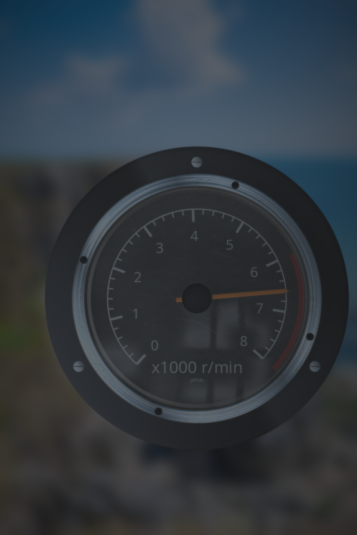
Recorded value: **6600** rpm
